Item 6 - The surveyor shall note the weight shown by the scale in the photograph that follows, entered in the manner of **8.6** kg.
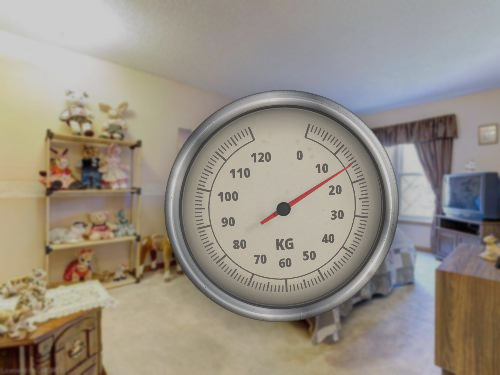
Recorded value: **15** kg
